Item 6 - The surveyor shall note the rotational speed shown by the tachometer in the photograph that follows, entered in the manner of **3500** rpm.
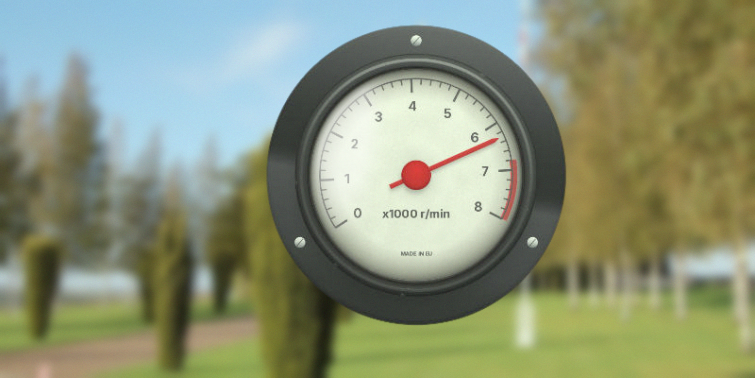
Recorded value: **6300** rpm
